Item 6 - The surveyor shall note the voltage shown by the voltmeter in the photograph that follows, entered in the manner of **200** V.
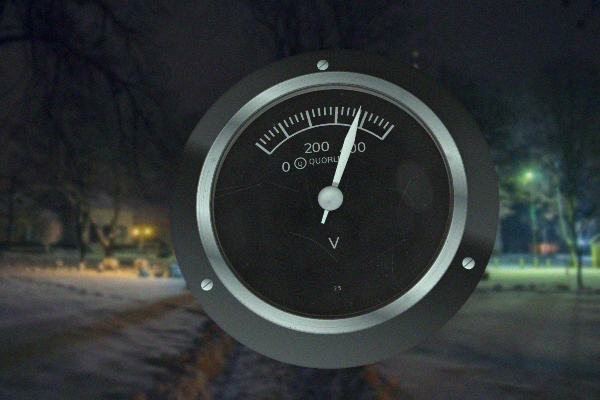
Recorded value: **380** V
